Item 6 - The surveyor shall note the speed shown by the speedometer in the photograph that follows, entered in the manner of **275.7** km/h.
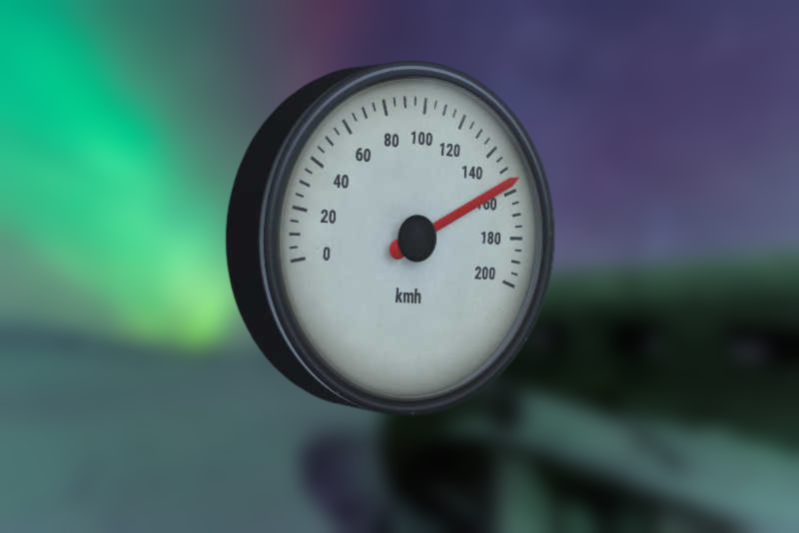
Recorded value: **155** km/h
